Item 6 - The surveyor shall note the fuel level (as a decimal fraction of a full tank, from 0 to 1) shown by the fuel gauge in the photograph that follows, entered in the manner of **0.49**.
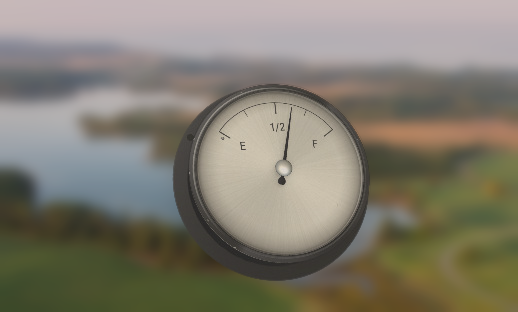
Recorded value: **0.625**
